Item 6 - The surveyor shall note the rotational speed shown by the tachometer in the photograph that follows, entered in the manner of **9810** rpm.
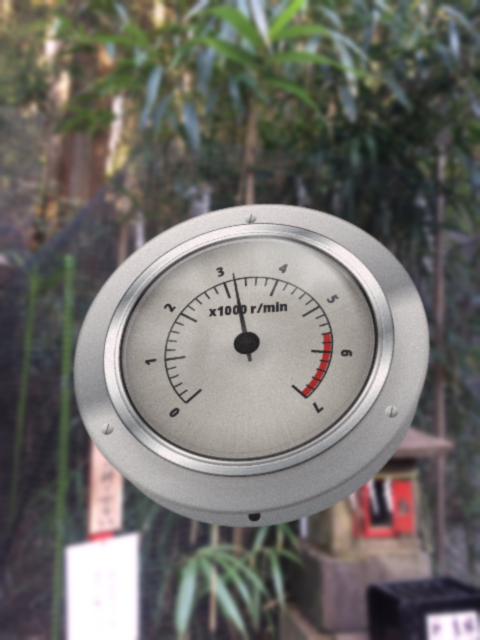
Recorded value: **3200** rpm
